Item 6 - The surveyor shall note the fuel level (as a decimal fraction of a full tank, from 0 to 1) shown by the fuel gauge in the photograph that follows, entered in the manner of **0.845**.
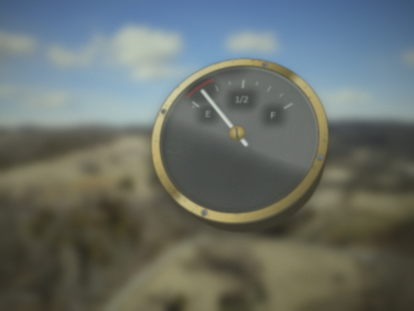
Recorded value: **0.125**
